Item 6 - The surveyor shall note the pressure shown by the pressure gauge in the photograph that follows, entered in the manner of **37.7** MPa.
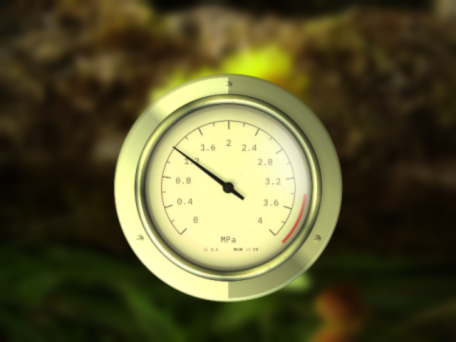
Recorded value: **1.2** MPa
